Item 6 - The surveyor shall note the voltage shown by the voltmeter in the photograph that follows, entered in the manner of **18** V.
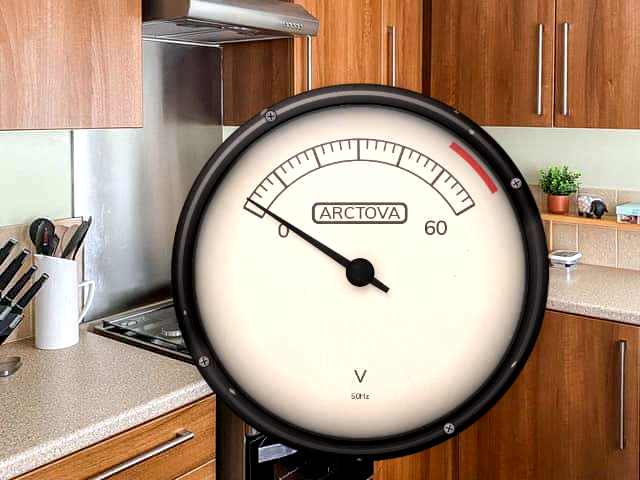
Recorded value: **2** V
